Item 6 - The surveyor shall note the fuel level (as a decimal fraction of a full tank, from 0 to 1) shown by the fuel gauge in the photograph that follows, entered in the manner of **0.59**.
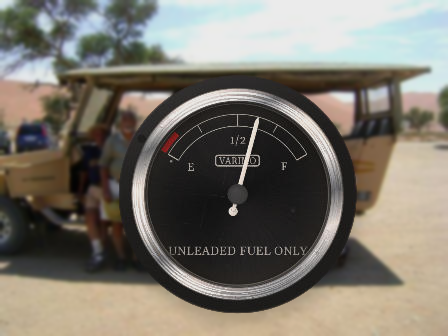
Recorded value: **0.625**
